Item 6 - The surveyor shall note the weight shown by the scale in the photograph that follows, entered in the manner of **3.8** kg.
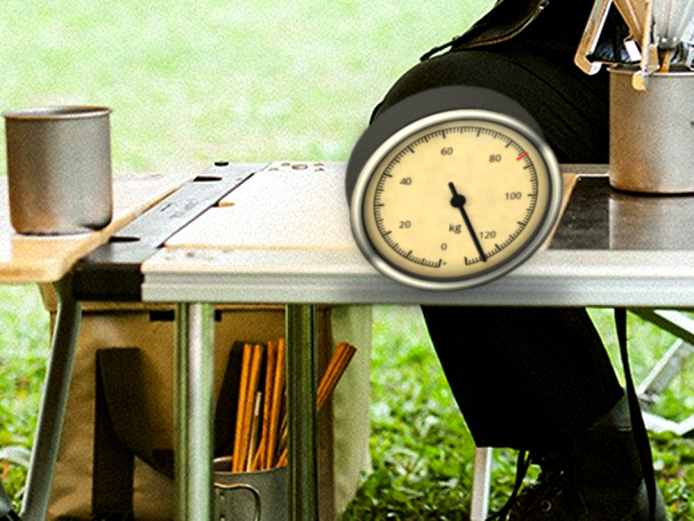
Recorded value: **125** kg
